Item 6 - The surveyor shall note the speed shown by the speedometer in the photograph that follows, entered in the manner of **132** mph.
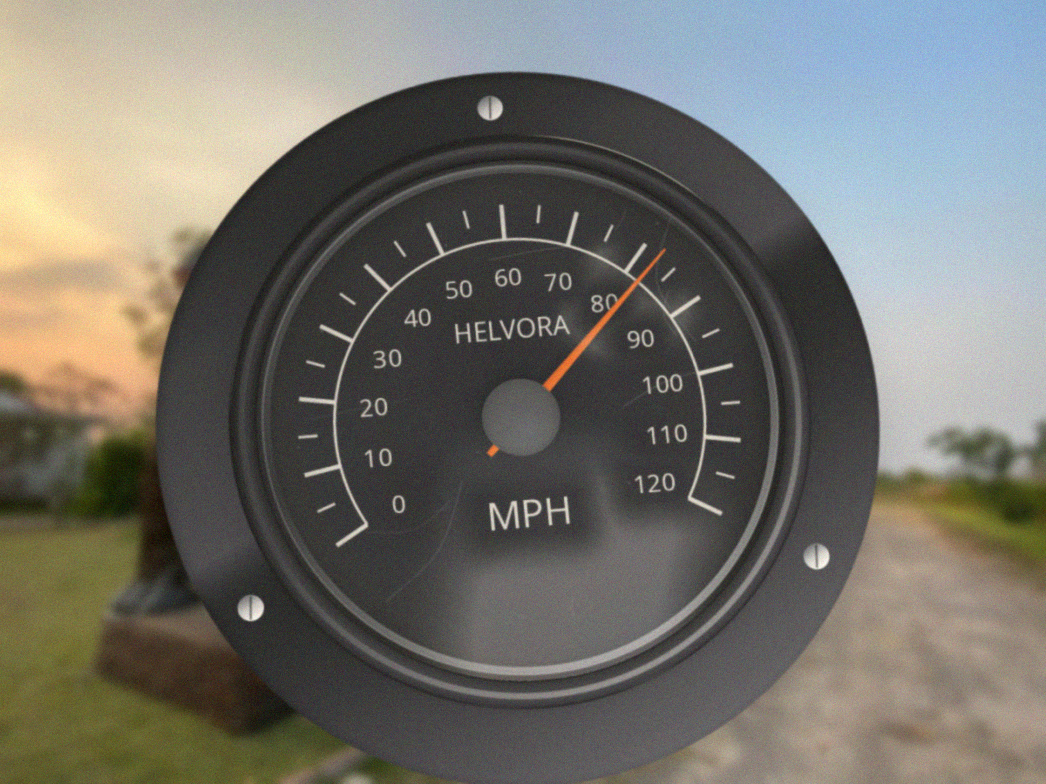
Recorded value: **82.5** mph
